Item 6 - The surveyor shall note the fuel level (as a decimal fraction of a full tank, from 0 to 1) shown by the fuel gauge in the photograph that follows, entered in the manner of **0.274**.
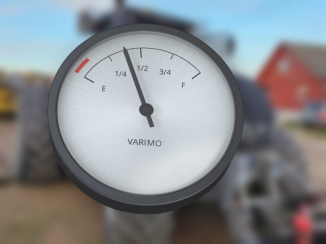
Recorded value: **0.375**
